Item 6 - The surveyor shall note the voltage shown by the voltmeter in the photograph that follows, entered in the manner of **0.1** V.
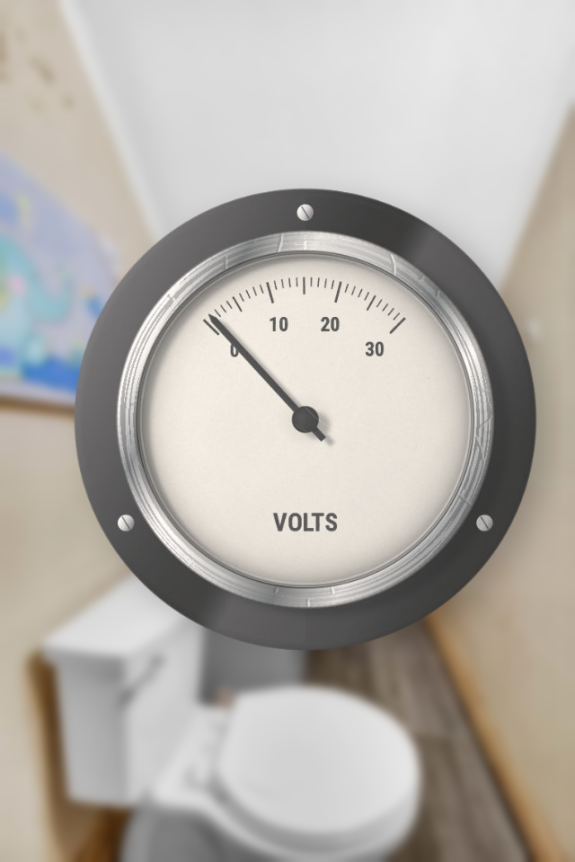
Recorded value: **1** V
